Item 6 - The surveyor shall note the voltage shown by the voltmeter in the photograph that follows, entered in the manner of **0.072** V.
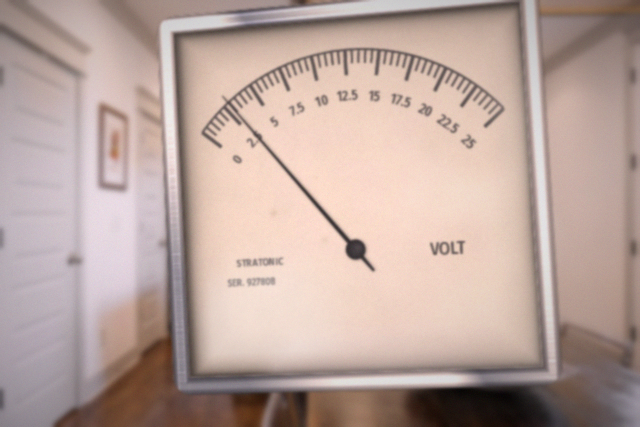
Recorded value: **3** V
